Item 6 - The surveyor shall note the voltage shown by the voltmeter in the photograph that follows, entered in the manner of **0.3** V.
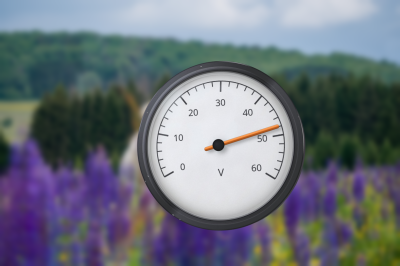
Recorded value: **48** V
